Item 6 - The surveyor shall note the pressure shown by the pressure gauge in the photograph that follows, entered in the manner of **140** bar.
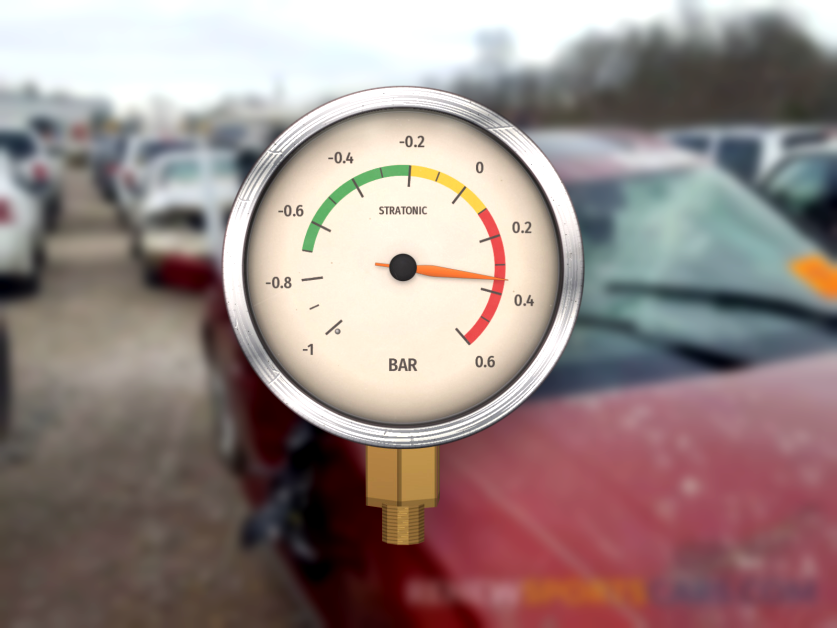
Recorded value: **0.35** bar
